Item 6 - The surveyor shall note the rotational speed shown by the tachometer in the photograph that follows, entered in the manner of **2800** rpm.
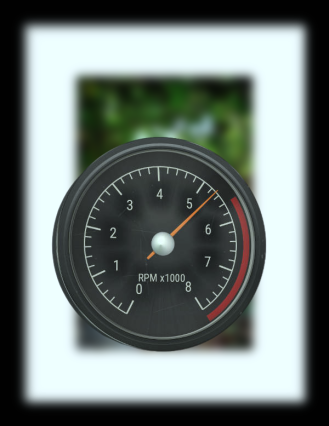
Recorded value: **5300** rpm
